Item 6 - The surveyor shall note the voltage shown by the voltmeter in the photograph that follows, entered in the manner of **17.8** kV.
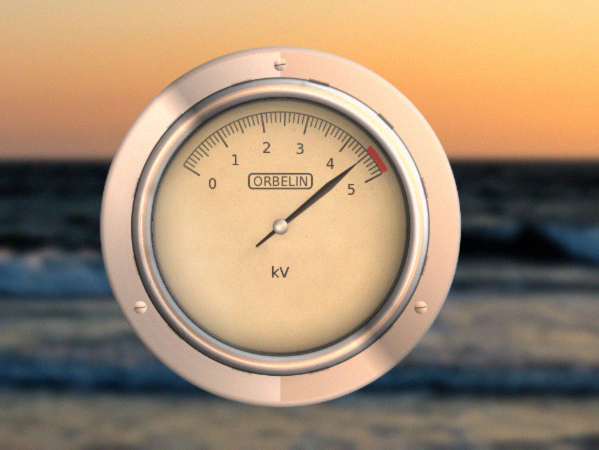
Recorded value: **4.5** kV
